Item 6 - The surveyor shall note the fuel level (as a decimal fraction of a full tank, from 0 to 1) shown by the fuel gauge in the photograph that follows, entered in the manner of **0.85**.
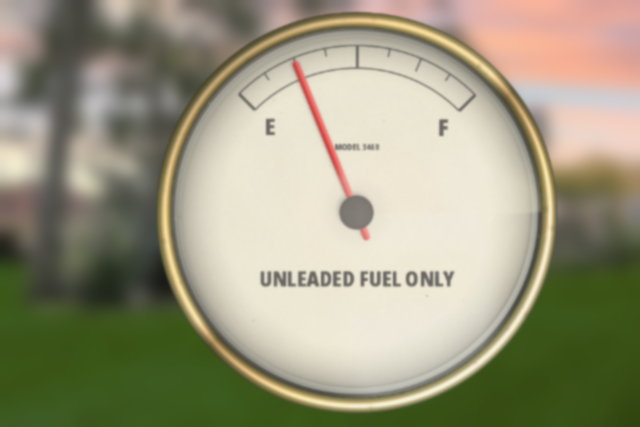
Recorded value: **0.25**
